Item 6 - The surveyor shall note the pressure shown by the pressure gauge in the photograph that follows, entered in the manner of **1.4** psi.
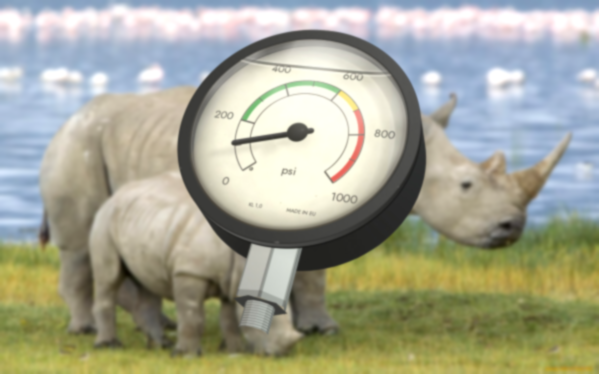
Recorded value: **100** psi
